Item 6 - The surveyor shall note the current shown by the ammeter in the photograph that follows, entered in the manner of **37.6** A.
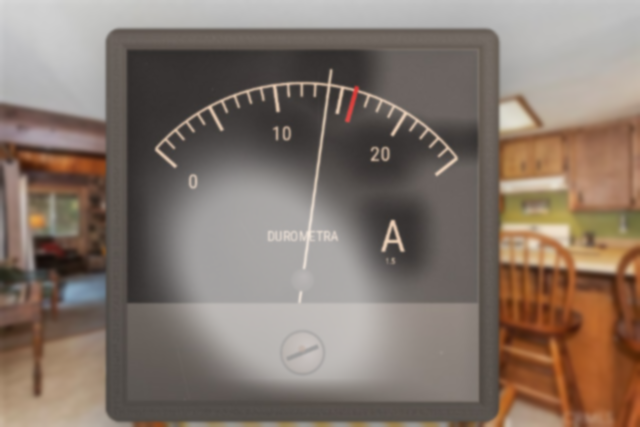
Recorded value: **14** A
